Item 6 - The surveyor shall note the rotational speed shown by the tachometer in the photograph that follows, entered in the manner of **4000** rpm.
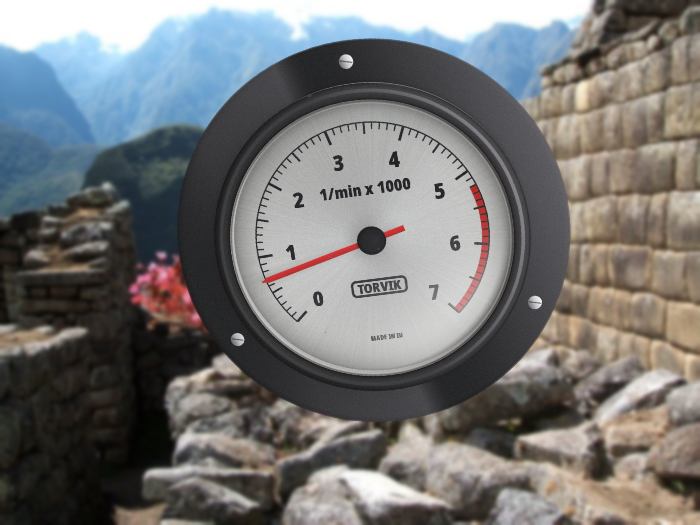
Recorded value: **700** rpm
